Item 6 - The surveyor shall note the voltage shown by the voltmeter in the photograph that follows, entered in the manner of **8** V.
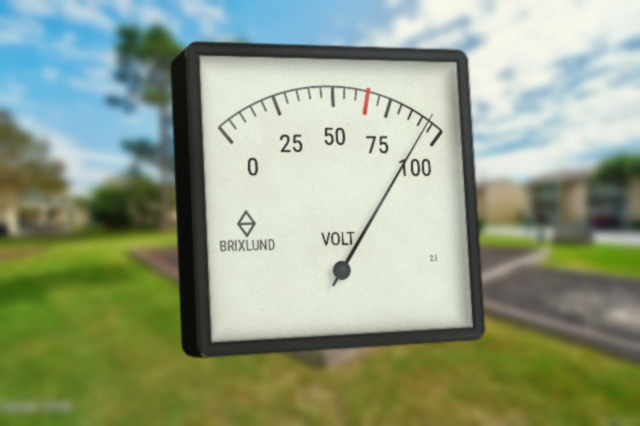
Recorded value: **92.5** V
